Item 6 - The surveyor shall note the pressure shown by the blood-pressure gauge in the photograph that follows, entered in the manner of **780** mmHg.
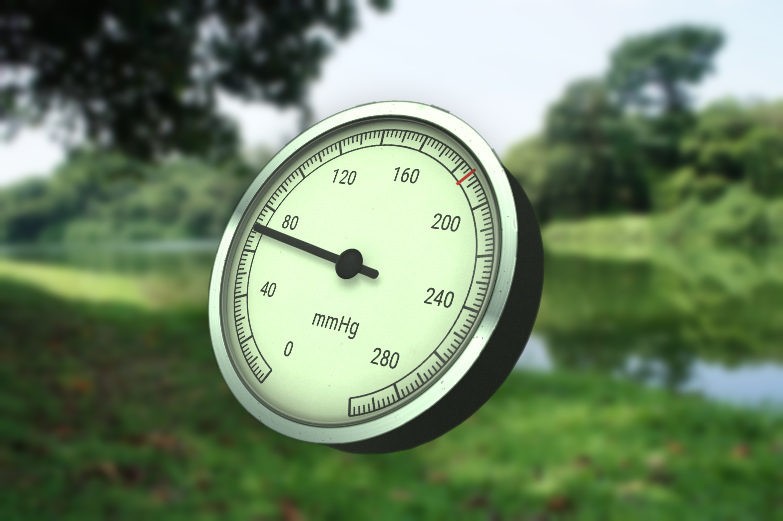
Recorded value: **70** mmHg
